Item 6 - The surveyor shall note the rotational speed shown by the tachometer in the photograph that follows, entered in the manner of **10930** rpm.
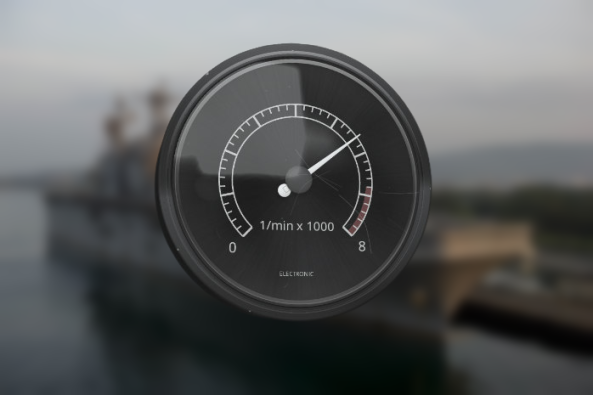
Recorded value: **5600** rpm
